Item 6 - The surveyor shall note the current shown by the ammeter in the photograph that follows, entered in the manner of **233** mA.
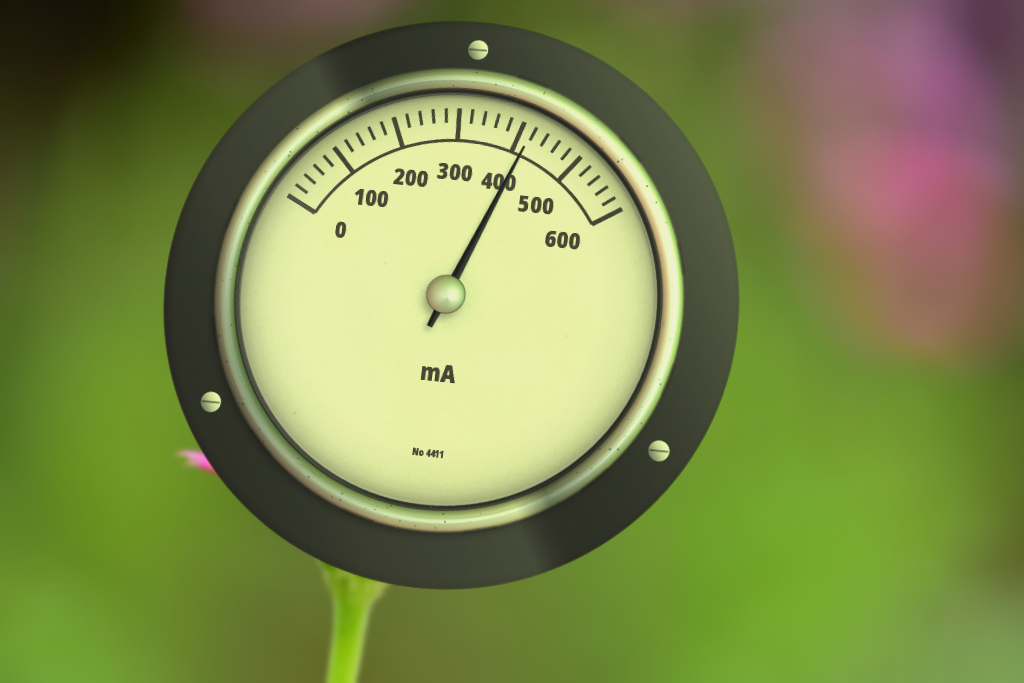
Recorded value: **420** mA
